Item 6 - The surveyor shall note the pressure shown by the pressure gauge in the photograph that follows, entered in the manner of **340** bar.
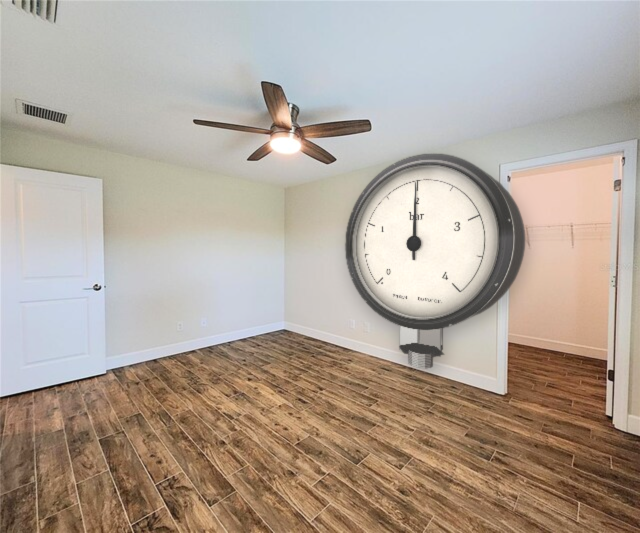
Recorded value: **2** bar
